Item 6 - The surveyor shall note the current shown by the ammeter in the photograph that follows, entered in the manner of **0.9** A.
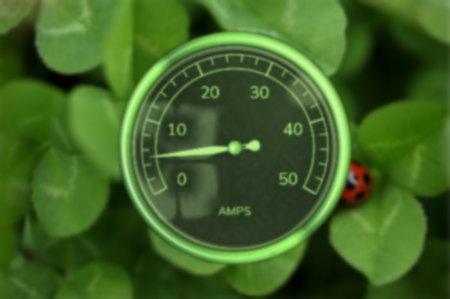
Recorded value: **5** A
